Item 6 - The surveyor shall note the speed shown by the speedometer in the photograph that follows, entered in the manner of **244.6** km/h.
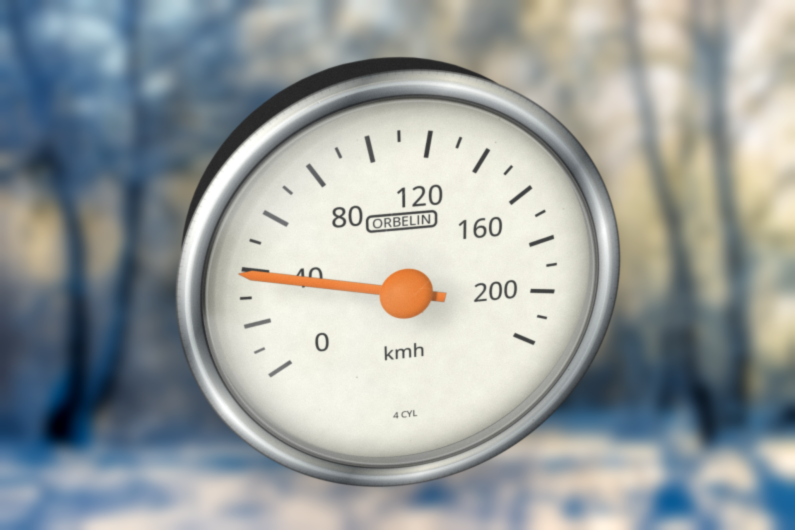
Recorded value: **40** km/h
